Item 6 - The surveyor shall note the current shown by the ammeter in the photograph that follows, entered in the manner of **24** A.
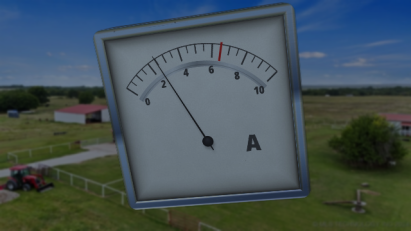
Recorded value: **2.5** A
